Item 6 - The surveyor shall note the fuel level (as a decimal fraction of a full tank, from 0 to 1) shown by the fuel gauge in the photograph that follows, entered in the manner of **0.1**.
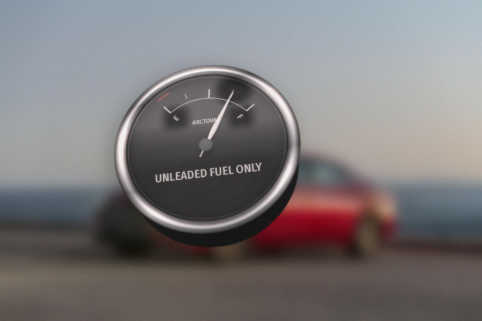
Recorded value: **0.75**
